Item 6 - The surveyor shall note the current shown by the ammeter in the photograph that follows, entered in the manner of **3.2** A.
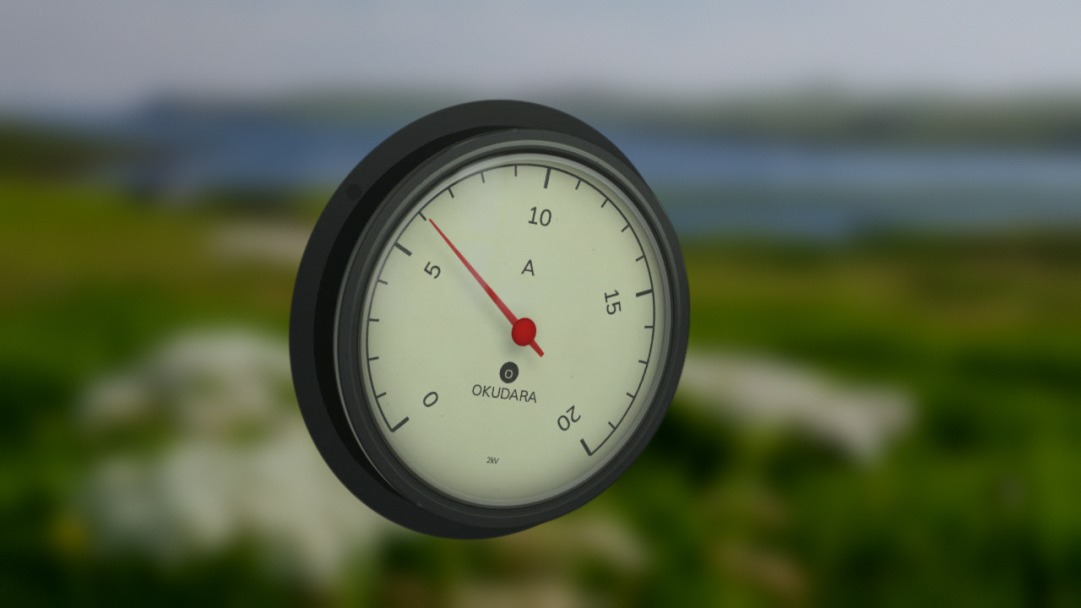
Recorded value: **6** A
